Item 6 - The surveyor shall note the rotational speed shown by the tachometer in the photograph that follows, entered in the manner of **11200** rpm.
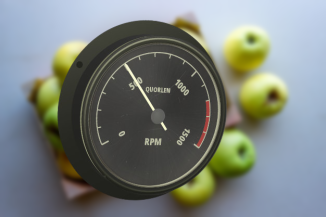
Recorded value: **500** rpm
